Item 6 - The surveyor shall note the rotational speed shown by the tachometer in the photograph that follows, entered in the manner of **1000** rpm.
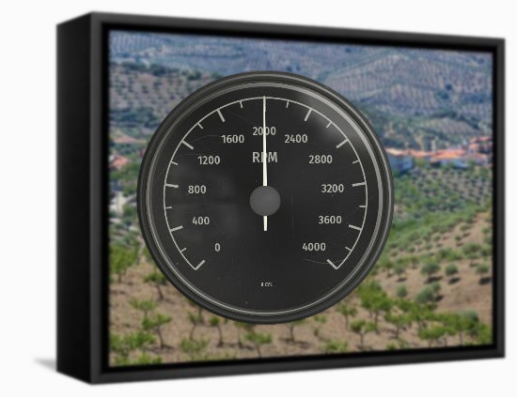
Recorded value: **2000** rpm
